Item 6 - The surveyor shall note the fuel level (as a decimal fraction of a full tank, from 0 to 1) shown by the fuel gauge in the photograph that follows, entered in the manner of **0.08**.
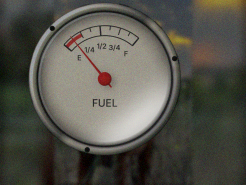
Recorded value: **0.125**
